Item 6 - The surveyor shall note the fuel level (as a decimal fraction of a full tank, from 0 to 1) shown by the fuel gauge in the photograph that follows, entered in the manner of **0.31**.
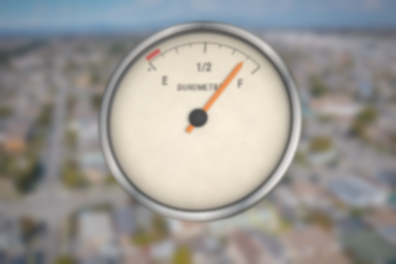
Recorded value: **0.875**
